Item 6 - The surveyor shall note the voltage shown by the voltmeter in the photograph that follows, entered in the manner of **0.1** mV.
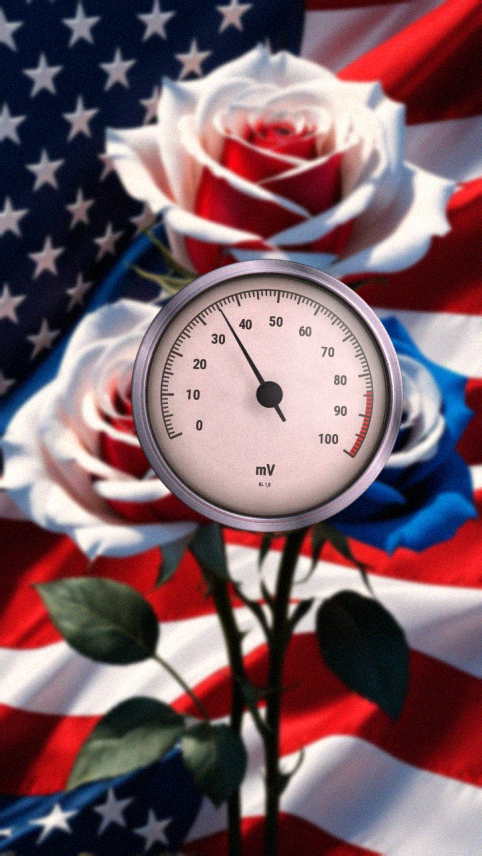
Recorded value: **35** mV
